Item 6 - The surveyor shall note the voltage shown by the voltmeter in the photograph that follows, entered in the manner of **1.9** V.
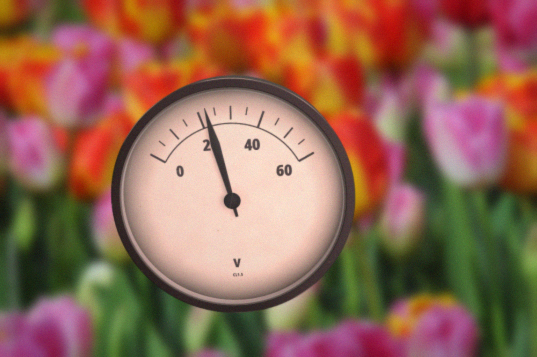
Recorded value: **22.5** V
